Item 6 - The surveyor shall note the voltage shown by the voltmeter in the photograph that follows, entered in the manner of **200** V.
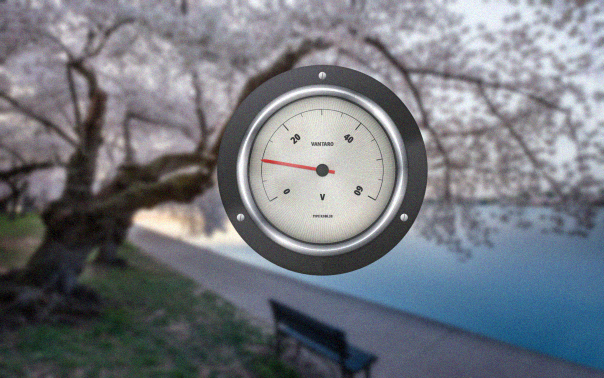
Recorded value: **10** V
